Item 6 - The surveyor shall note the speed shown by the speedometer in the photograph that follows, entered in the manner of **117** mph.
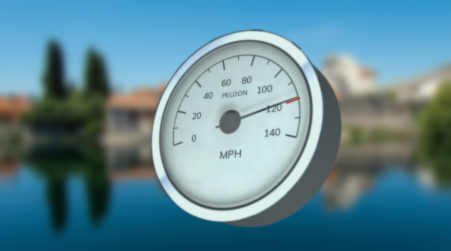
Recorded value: **120** mph
